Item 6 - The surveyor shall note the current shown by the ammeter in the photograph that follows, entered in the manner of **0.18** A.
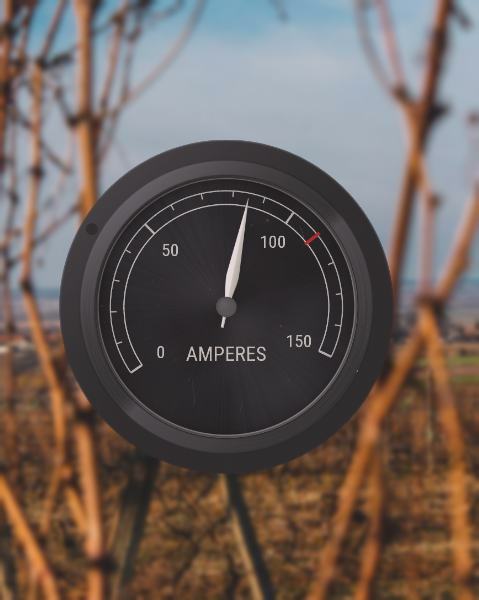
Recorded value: **85** A
